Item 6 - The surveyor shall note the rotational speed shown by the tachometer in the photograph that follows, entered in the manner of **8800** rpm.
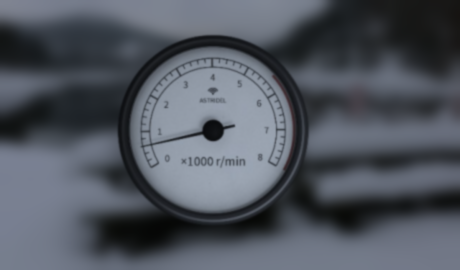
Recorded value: **600** rpm
